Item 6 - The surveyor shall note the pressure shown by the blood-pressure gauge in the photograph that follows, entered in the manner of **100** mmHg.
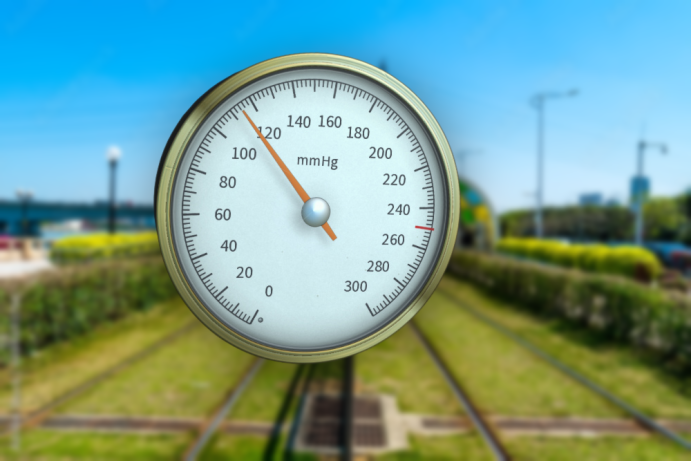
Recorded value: **114** mmHg
